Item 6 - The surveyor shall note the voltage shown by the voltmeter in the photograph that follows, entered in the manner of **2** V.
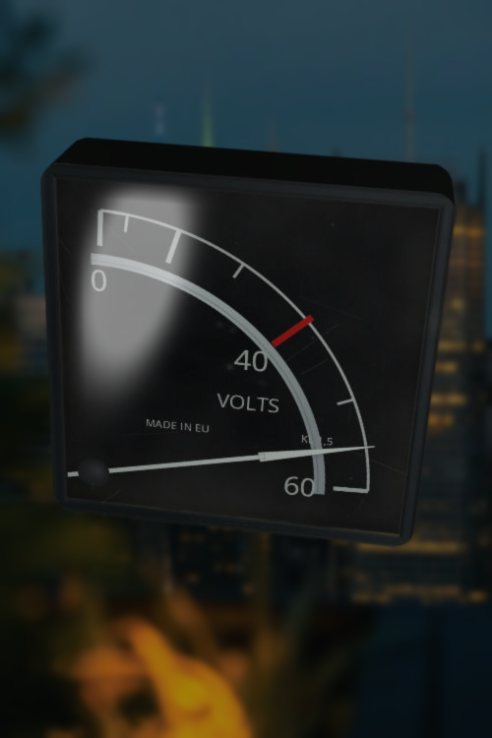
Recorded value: **55** V
